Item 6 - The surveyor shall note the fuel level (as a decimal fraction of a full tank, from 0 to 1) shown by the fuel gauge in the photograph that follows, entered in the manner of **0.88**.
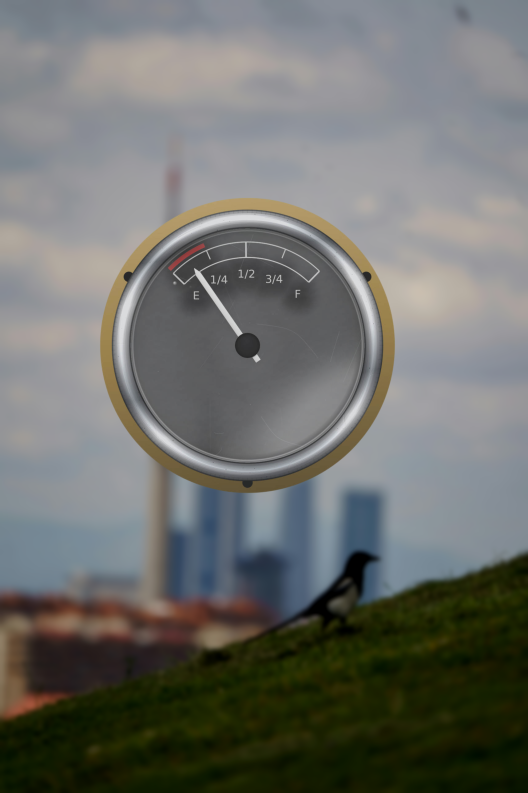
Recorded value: **0.125**
